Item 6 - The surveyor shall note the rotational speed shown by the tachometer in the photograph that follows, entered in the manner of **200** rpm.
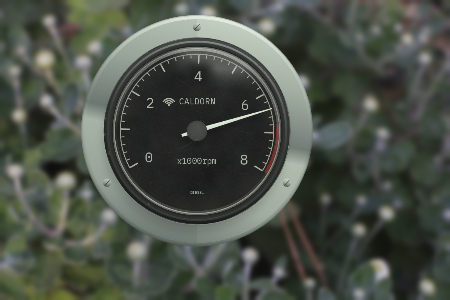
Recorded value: **6400** rpm
